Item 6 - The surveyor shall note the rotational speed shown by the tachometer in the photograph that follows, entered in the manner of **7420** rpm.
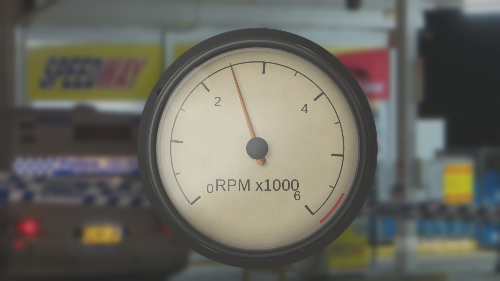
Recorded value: **2500** rpm
